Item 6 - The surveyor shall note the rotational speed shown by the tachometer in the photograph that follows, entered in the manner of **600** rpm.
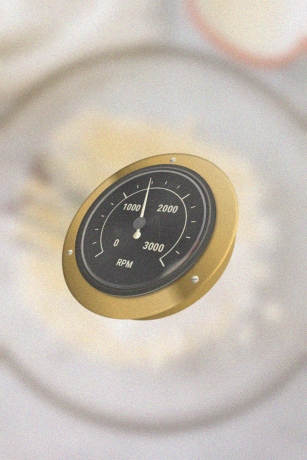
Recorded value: **1400** rpm
